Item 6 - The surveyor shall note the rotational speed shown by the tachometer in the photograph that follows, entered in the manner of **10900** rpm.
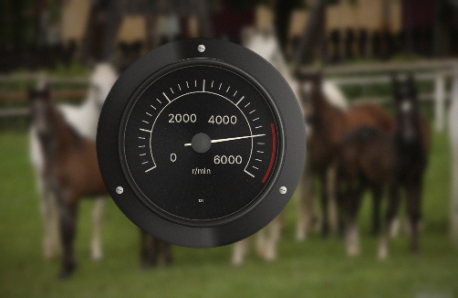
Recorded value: **5000** rpm
